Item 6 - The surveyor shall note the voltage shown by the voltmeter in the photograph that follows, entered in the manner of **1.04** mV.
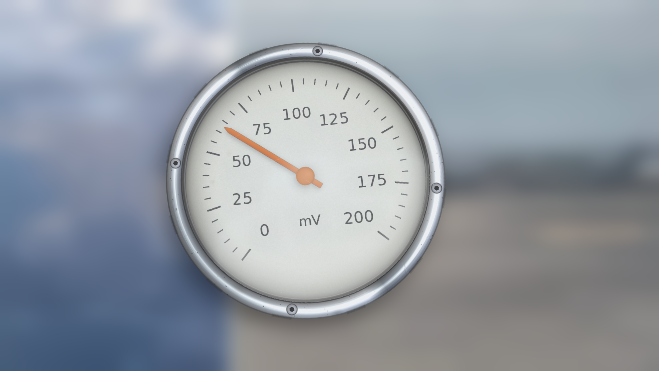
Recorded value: **62.5** mV
